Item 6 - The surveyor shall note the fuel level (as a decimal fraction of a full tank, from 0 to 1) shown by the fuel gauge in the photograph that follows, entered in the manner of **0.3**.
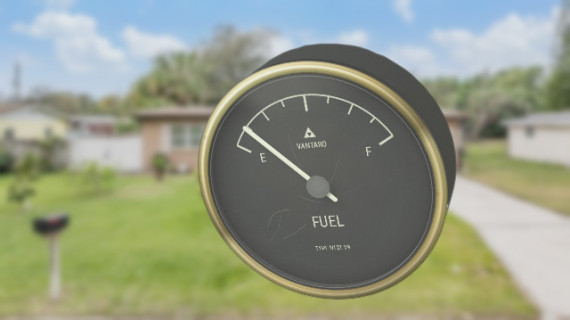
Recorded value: **0.125**
